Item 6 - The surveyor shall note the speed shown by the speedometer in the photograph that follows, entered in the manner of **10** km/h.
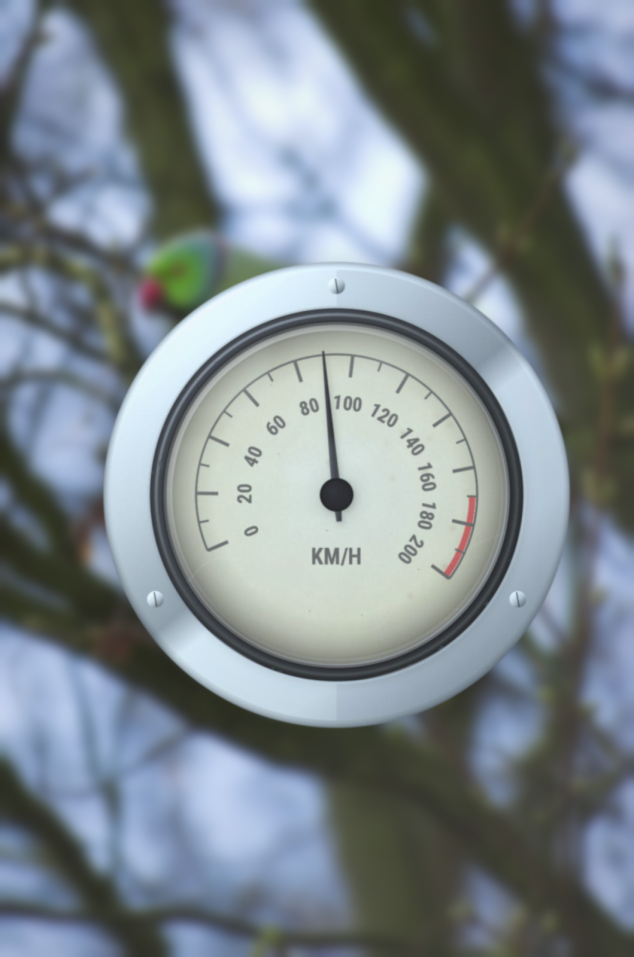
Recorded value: **90** km/h
